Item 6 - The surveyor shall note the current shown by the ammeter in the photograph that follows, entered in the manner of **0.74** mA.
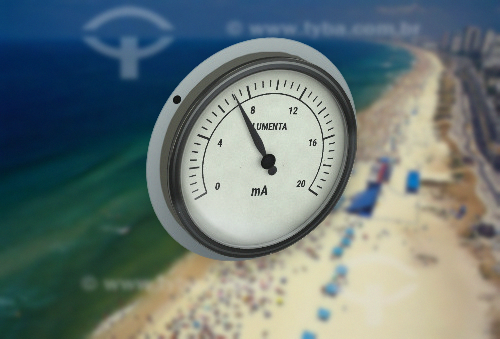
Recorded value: **7** mA
